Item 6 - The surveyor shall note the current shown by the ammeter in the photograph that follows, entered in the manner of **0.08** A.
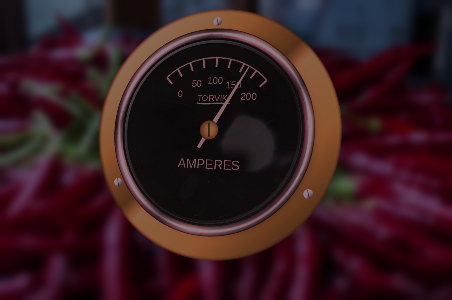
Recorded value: **162.5** A
